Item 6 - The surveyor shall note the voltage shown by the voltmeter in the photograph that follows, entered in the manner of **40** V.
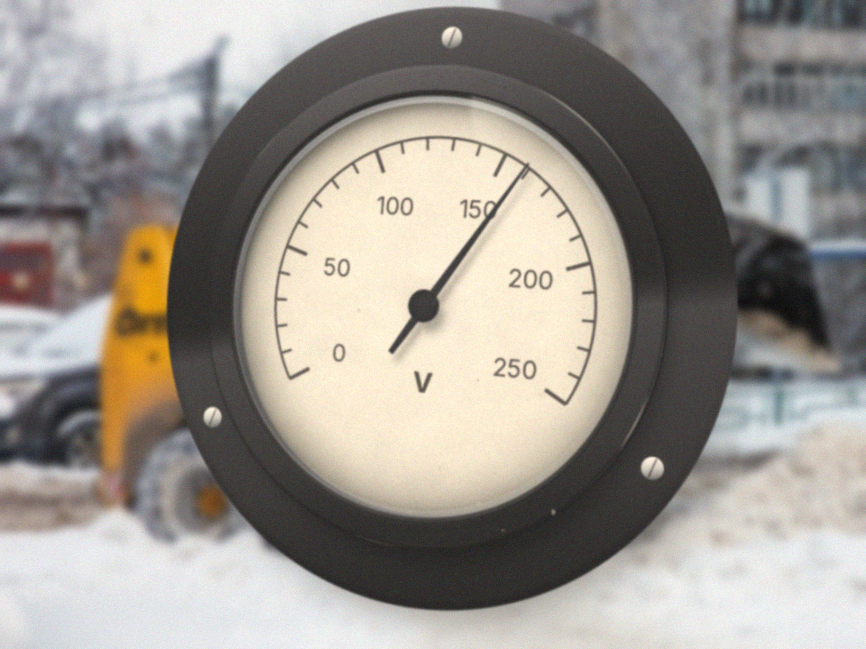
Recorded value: **160** V
